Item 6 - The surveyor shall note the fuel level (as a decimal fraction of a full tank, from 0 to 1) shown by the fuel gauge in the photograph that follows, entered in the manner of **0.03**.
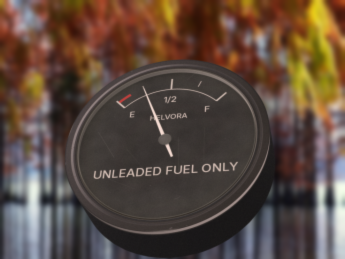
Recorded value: **0.25**
